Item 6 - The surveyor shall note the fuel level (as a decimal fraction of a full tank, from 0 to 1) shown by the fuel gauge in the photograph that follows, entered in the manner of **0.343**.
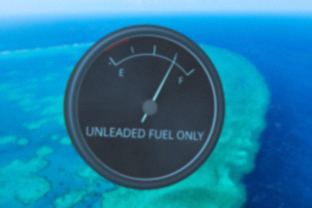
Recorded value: **0.75**
